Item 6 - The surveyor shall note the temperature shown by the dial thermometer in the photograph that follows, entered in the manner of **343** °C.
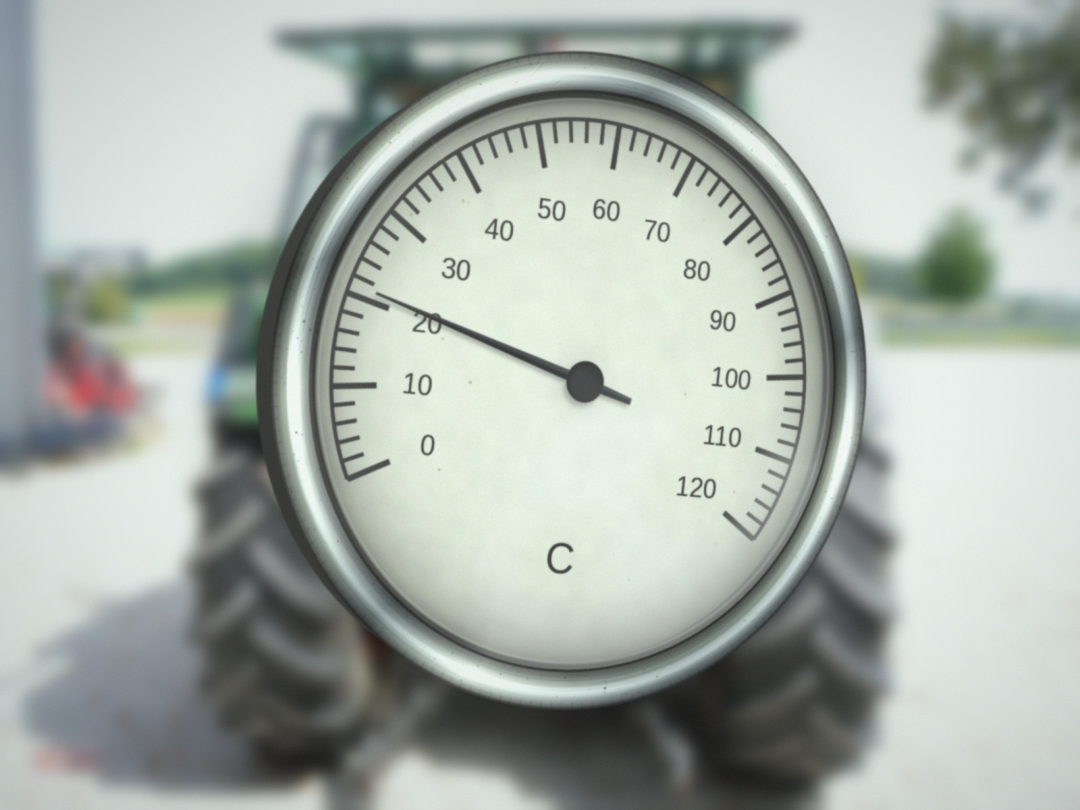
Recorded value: **21** °C
